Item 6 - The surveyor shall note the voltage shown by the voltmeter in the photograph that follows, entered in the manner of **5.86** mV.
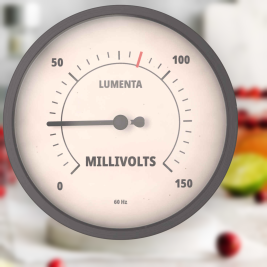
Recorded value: **25** mV
